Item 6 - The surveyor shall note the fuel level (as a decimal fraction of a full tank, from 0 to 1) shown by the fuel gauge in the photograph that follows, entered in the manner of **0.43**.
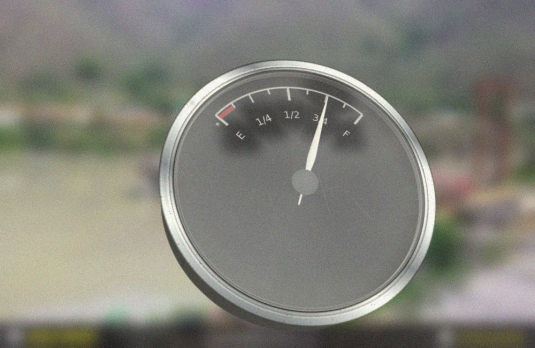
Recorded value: **0.75**
